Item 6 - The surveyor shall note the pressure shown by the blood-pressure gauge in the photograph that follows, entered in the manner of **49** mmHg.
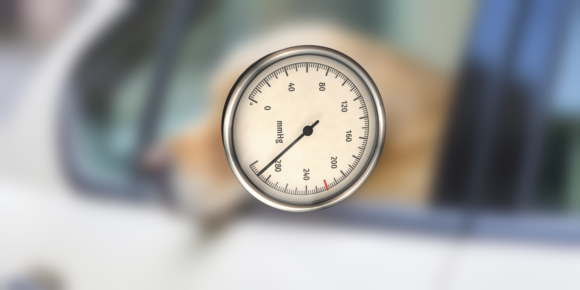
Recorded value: **290** mmHg
